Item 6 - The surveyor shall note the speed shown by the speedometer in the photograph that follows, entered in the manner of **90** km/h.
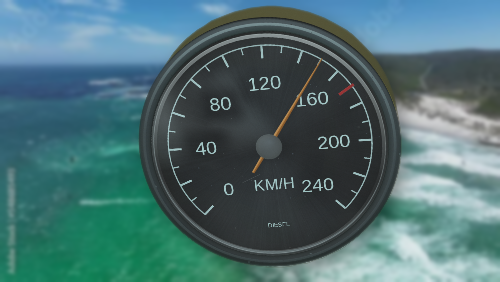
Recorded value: **150** km/h
